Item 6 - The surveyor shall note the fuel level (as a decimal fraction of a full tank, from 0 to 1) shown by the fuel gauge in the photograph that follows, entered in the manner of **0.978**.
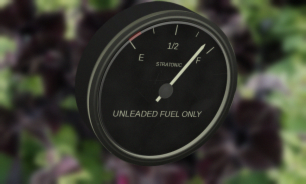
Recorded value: **0.875**
